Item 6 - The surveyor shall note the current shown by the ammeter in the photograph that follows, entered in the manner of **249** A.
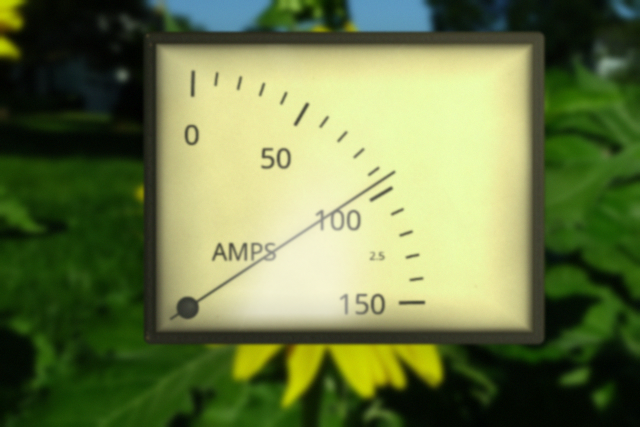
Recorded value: **95** A
